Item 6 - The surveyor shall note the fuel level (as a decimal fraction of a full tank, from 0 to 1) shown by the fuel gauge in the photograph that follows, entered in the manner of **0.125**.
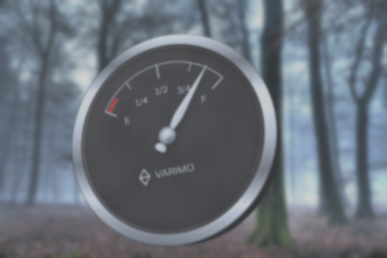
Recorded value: **0.875**
